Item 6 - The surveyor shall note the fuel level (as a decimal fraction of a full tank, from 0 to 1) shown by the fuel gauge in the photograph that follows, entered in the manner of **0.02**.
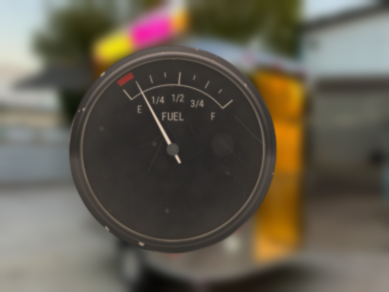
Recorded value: **0.125**
